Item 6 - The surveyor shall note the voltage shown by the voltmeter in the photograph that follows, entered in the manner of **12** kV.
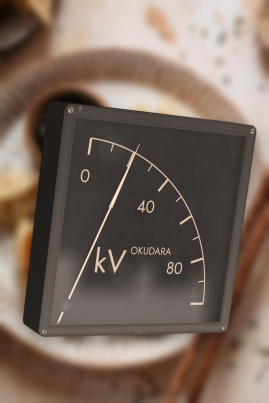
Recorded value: **20** kV
